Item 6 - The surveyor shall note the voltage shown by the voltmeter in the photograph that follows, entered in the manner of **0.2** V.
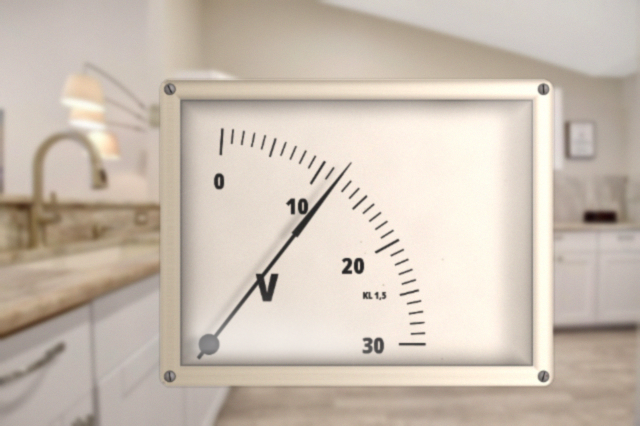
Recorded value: **12** V
